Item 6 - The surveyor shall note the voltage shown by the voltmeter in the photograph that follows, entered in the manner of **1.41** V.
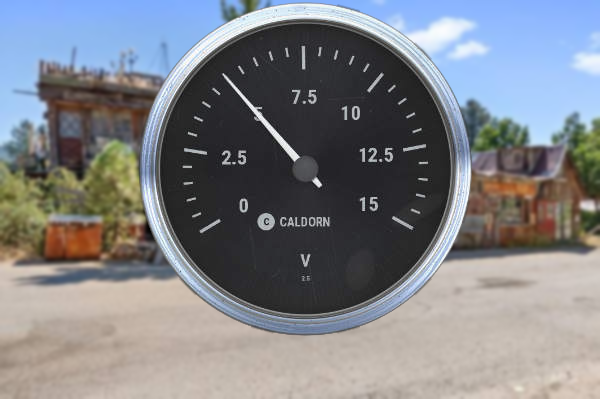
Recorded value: **5** V
